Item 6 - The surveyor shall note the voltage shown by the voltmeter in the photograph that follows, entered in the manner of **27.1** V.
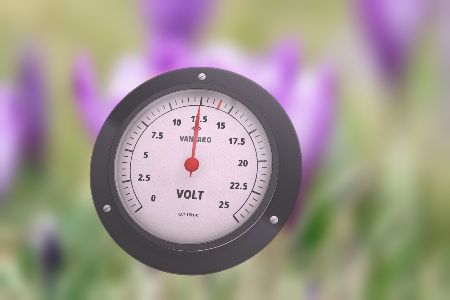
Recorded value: **12.5** V
